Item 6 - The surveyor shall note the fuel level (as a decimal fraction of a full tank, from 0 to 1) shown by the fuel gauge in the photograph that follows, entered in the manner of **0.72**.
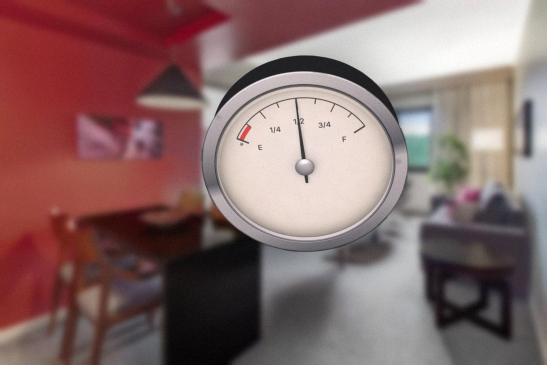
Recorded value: **0.5**
